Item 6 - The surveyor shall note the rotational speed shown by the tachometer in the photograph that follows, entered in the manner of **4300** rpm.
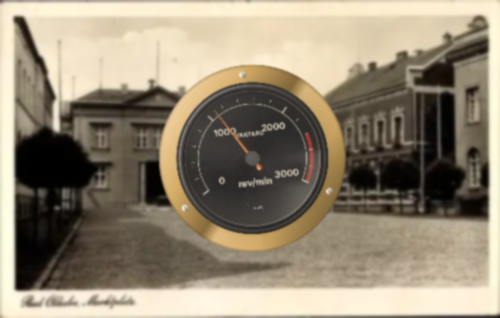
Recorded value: **1100** rpm
